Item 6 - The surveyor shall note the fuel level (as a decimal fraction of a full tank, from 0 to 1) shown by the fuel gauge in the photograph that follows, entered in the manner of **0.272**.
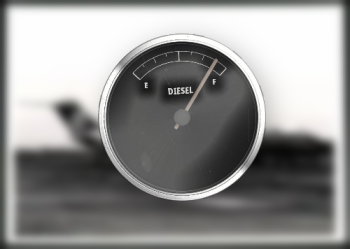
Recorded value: **0.875**
